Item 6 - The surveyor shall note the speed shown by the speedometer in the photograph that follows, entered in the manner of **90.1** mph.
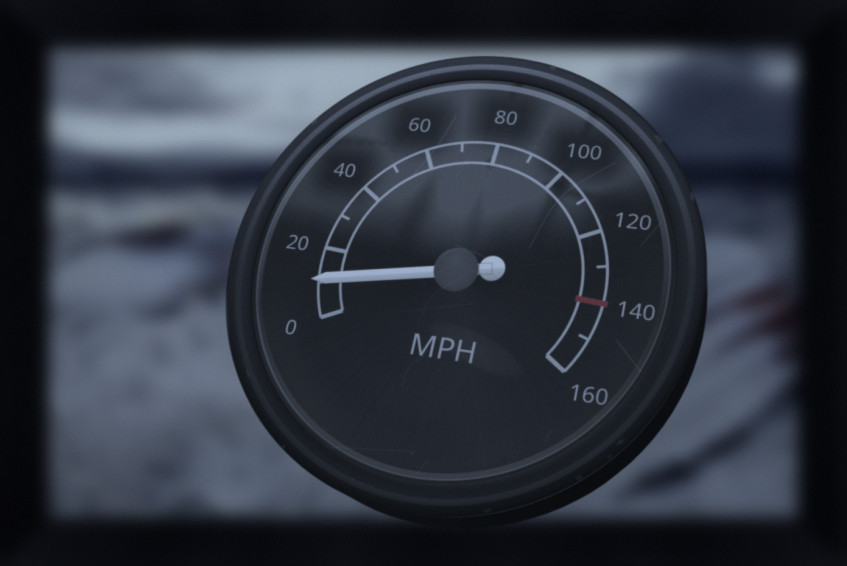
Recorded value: **10** mph
